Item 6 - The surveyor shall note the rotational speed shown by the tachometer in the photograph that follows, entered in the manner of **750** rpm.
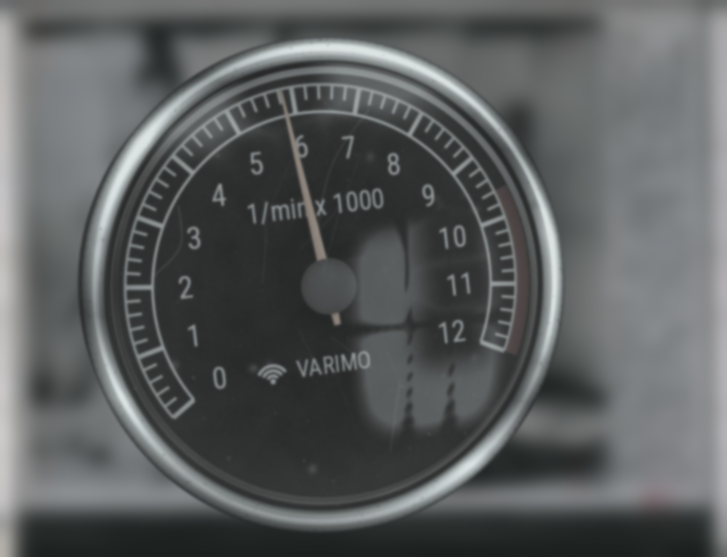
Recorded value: **5800** rpm
